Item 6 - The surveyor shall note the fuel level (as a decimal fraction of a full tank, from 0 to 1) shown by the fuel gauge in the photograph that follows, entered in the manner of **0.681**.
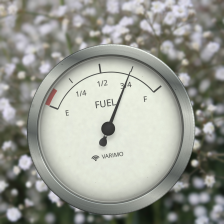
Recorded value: **0.75**
